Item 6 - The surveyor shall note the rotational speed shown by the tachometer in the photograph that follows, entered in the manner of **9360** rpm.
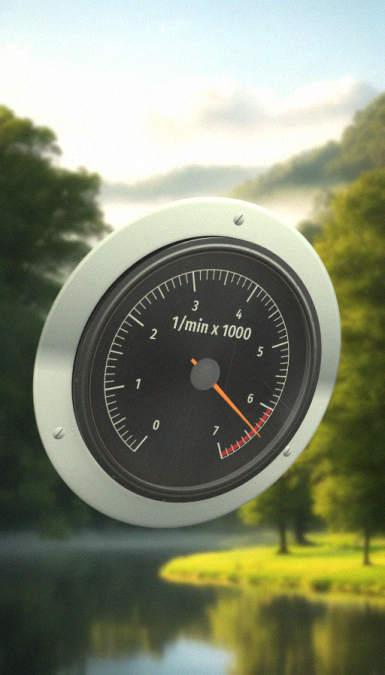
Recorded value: **6400** rpm
